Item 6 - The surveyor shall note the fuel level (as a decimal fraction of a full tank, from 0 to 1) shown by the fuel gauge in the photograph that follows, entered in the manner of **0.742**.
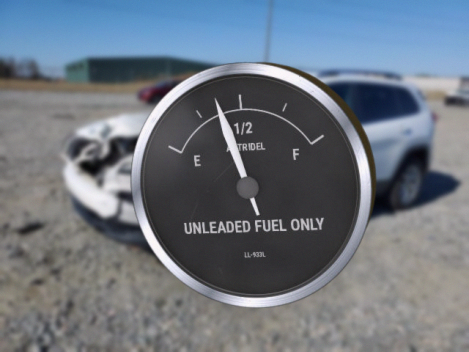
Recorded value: **0.375**
